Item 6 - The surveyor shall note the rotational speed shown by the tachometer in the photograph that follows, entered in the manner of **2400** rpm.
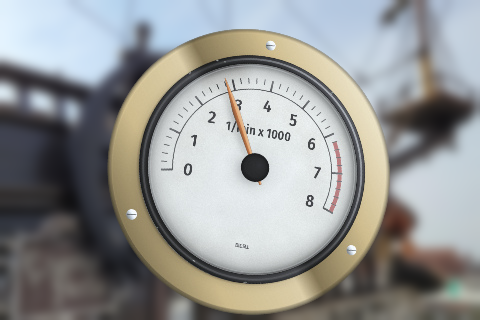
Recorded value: **2800** rpm
